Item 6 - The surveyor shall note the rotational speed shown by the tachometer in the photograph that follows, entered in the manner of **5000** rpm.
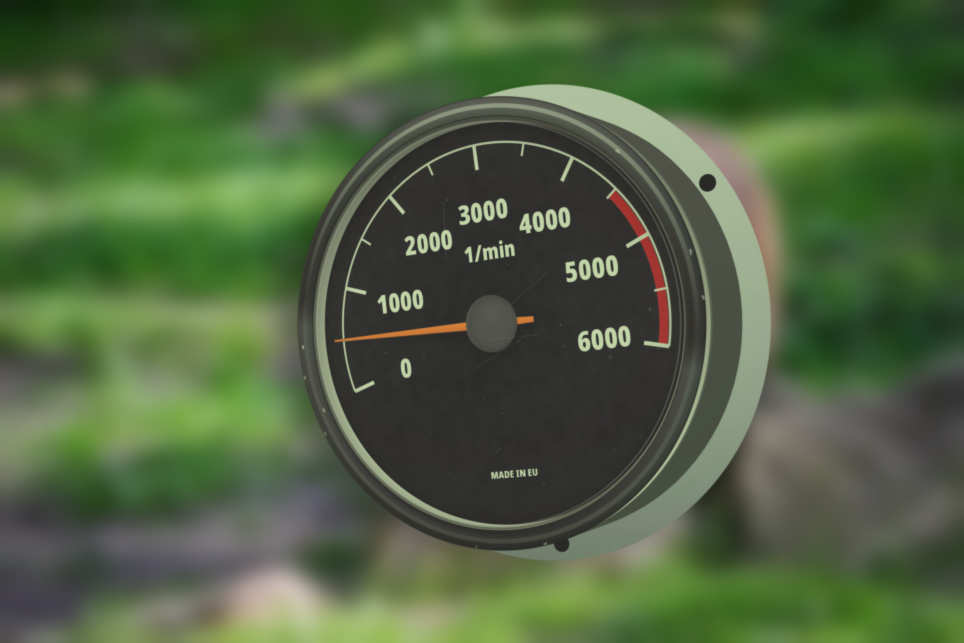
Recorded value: **500** rpm
